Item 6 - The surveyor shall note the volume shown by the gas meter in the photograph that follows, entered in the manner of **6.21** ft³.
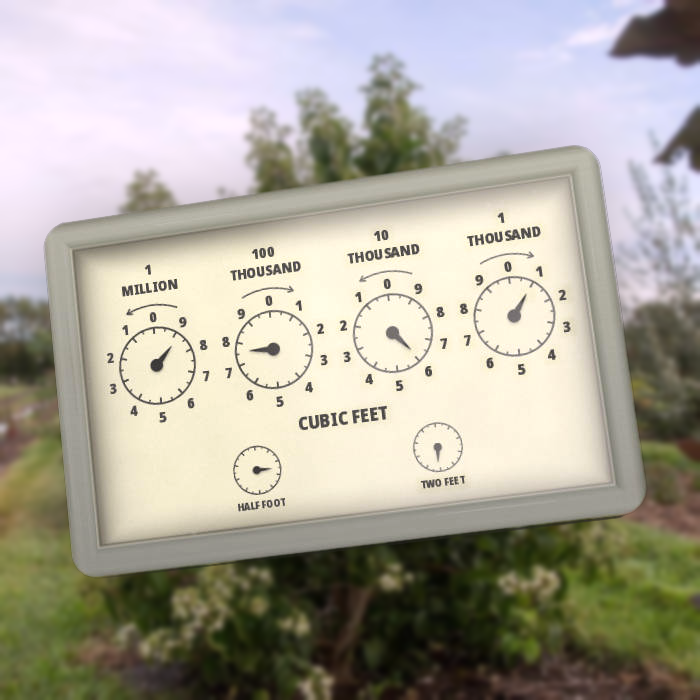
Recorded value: **876100** ft³
